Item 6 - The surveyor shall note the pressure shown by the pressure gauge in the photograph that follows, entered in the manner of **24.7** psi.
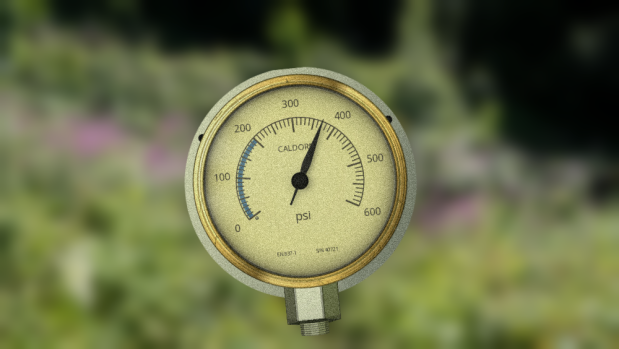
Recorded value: **370** psi
